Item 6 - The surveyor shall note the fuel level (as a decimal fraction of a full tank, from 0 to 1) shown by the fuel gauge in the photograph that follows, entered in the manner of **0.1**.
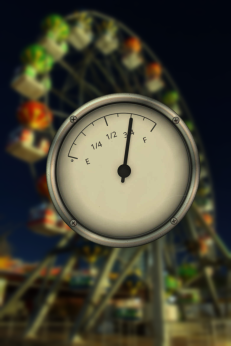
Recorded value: **0.75**
